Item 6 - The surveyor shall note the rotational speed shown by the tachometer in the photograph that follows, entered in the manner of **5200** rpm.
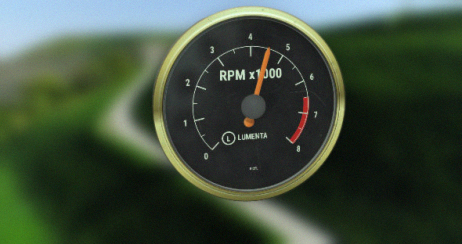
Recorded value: **4500** rpm
